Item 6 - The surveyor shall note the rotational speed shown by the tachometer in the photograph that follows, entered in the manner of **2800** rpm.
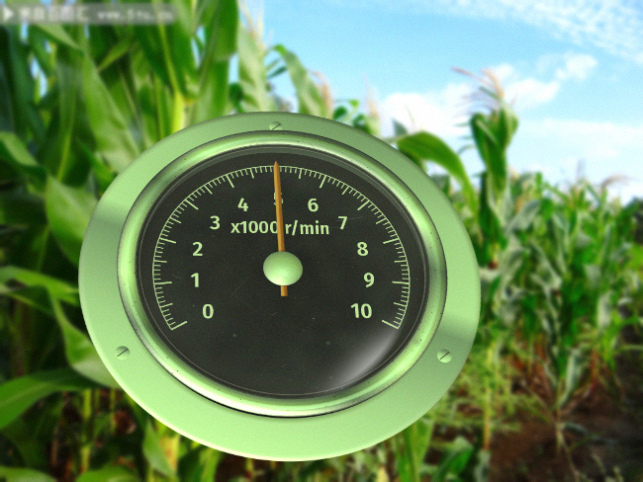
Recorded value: **5000** rpm
